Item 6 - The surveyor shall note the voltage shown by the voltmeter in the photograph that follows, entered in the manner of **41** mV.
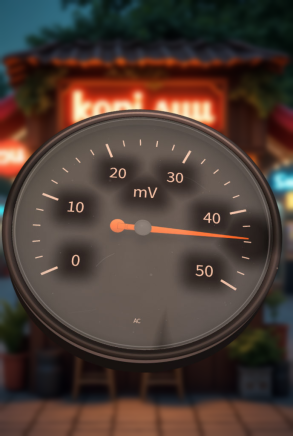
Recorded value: **44** mV
